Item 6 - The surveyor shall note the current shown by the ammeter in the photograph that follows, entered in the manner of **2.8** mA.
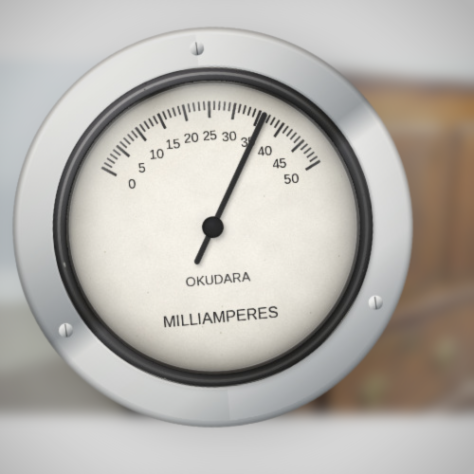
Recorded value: **36** mA
